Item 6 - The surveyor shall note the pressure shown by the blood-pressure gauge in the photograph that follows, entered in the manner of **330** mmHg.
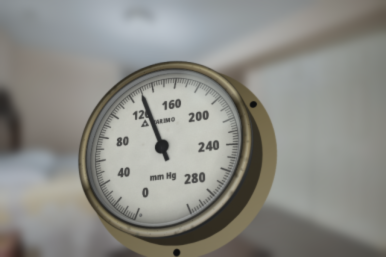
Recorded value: **130** mmHg
